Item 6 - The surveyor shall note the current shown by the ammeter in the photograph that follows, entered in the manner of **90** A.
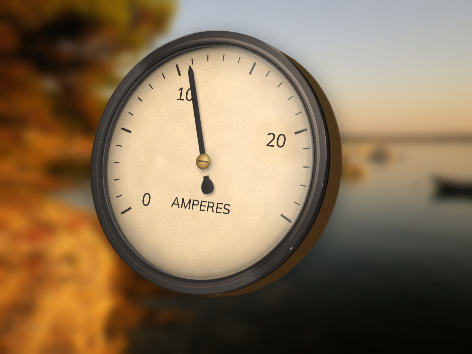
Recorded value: **11** A
